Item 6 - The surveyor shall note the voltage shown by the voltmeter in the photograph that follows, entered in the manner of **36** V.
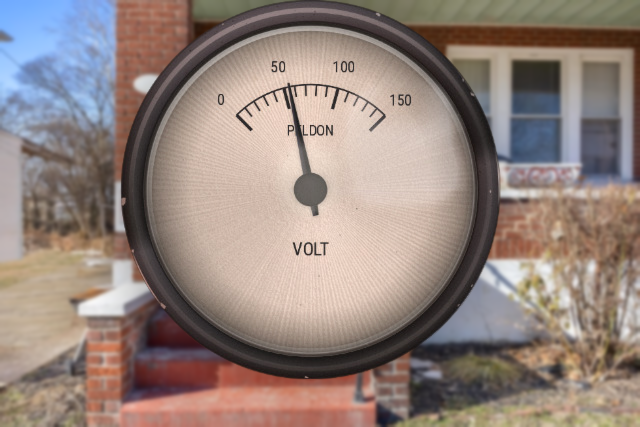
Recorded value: **55** V
